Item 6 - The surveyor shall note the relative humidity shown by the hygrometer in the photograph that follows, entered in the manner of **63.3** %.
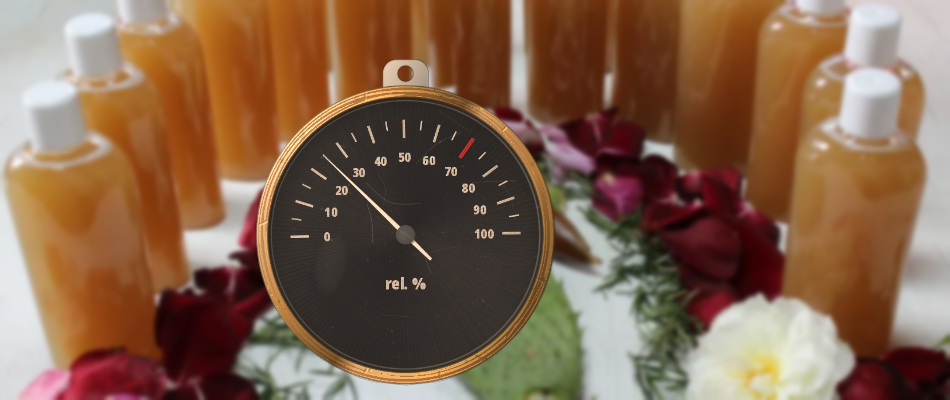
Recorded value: **25** %
